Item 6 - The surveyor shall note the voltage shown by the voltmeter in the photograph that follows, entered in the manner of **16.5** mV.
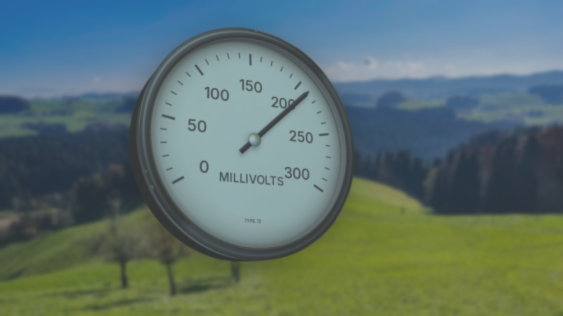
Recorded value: **210** mV
